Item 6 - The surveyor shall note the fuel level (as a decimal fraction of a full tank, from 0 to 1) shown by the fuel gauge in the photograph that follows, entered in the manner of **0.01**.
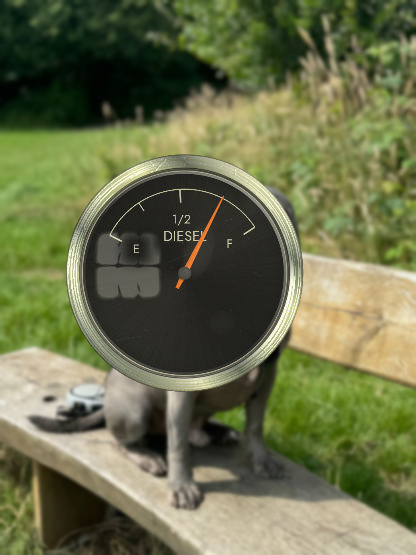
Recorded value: **0.75**
